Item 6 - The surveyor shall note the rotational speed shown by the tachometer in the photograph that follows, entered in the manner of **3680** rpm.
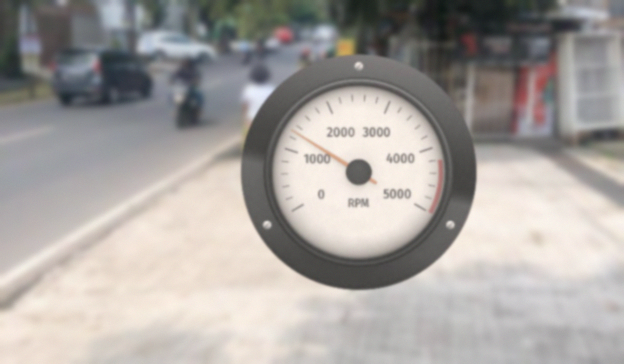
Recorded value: **1300** rpm
